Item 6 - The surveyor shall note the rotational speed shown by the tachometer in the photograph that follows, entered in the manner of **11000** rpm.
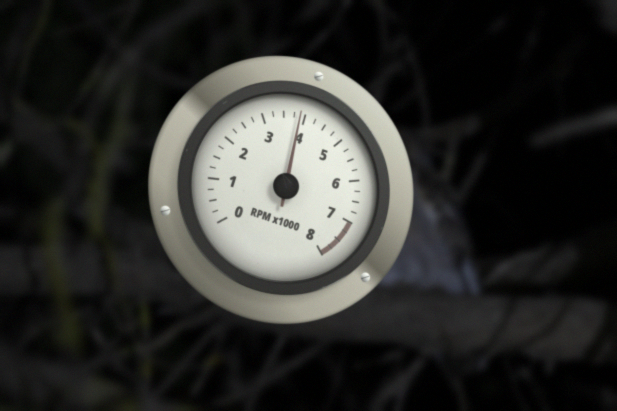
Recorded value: **3875** rpm
